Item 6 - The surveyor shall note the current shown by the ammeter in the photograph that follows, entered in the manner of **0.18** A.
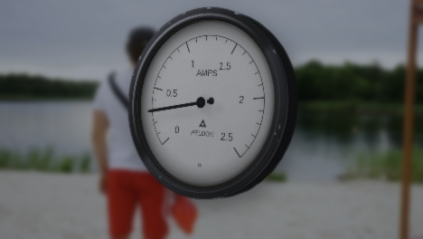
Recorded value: **0.3** A
